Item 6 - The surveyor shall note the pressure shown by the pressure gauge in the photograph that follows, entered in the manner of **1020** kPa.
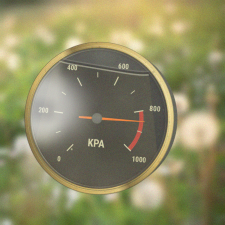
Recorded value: **850** kPa
